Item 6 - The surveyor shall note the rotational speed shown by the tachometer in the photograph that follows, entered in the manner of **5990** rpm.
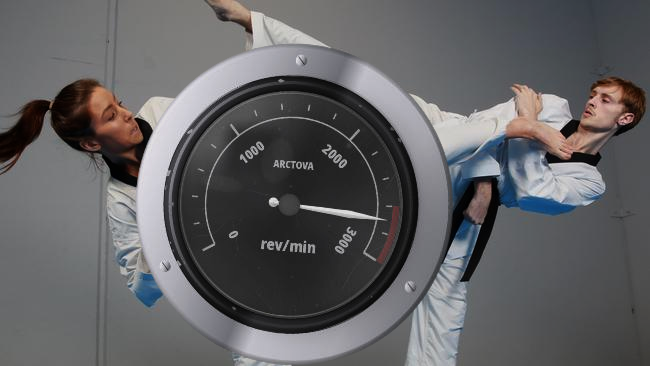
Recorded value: **2700** rpm
